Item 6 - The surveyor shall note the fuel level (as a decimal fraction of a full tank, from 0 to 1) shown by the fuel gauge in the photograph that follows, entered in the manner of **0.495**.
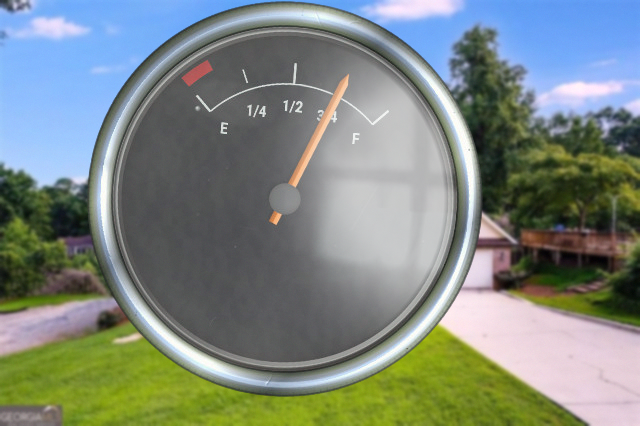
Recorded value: **0.75**
